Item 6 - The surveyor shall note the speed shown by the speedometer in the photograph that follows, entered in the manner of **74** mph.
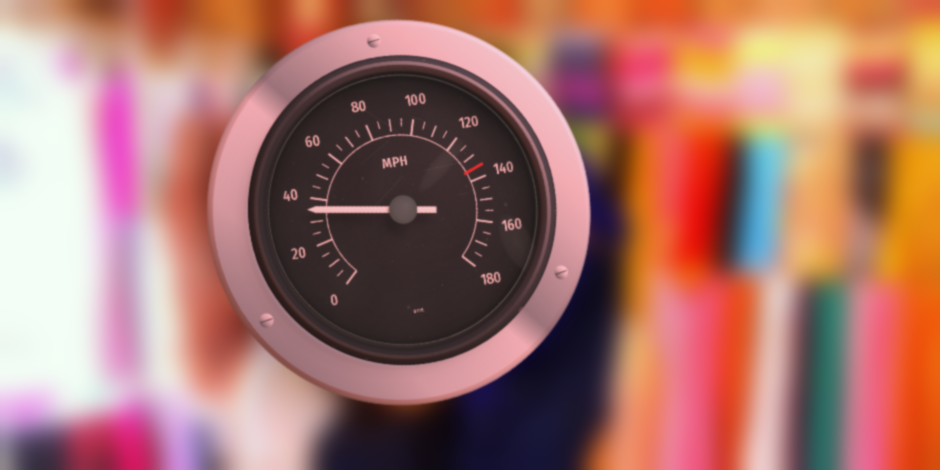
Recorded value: **35** mph
